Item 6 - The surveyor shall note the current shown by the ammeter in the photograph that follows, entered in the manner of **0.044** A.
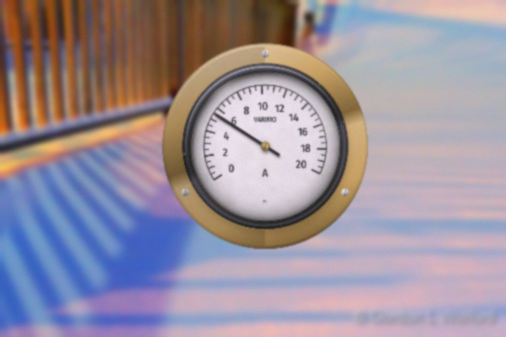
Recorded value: **5.5** A
